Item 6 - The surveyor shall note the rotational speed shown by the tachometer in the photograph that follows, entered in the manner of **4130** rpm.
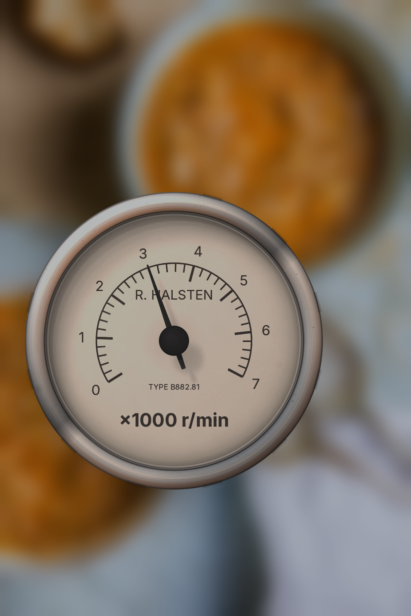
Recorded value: **3000** rpm
